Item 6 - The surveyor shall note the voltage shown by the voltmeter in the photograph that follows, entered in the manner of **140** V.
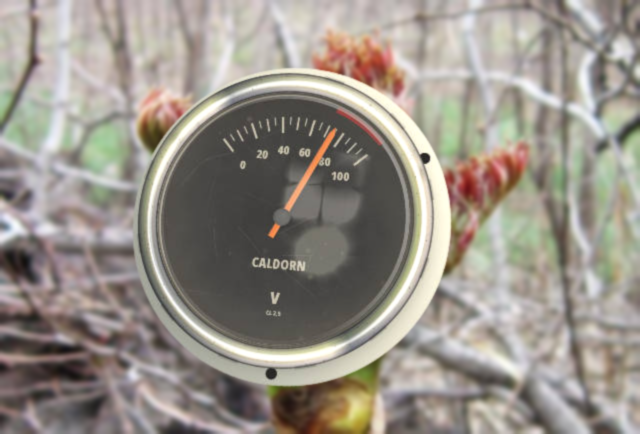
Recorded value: **75** V
